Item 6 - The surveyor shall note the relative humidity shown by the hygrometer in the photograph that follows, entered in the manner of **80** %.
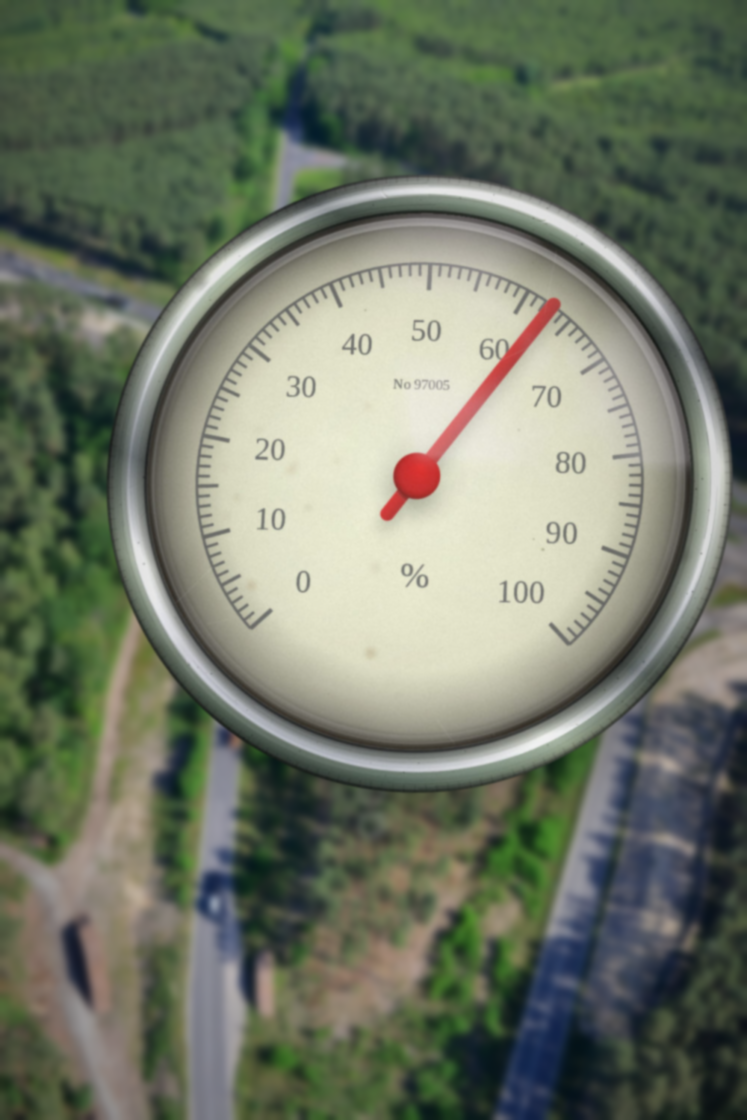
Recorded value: **63** %
